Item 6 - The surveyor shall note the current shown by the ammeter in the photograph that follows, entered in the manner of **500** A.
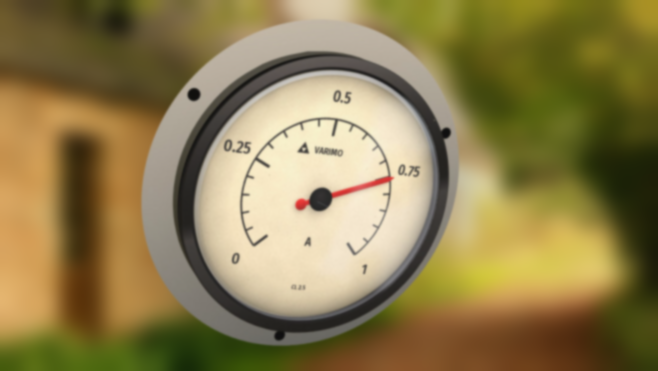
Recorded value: **0.75** A
